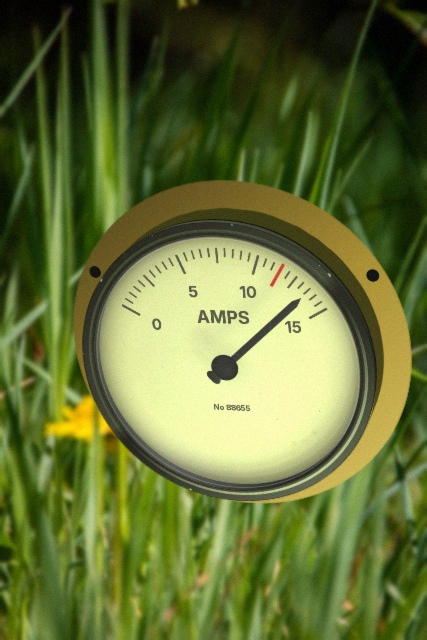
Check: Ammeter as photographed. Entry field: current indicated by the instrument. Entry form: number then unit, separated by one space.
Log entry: 13.5 A
